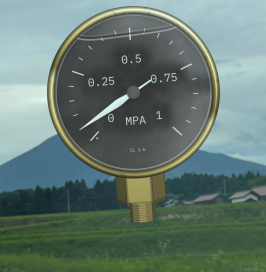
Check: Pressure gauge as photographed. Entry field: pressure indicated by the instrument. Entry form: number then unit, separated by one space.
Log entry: 0.05 MPa
